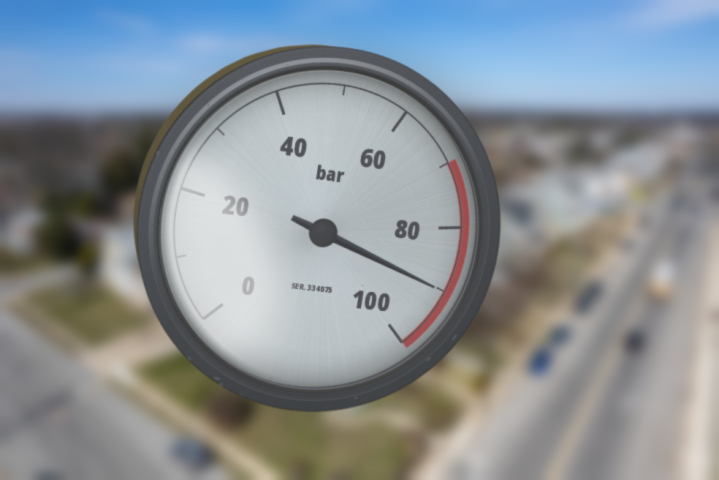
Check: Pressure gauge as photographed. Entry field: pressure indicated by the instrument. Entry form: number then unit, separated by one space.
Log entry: 90 bar
